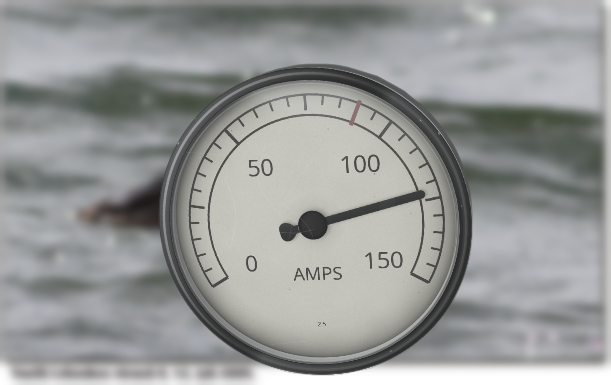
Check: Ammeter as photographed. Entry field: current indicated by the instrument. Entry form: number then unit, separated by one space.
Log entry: 122.5 A
